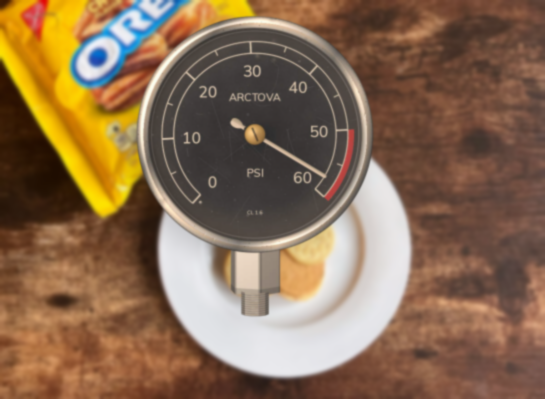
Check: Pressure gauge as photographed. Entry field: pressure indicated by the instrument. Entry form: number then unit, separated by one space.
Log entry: 57.5 psi
